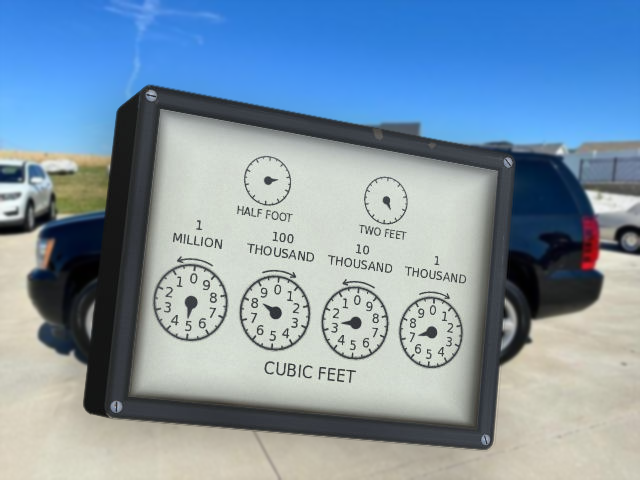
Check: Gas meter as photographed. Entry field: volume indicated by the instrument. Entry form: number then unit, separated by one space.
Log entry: 482700 ft³
